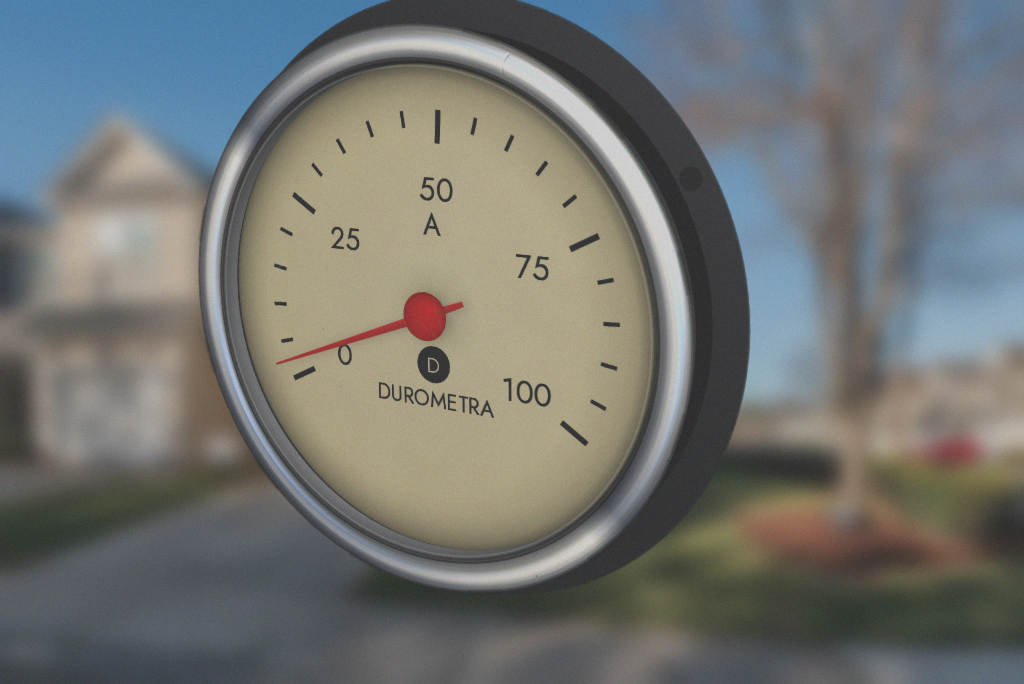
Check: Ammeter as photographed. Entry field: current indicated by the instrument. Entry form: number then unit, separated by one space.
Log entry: 2.5 A
